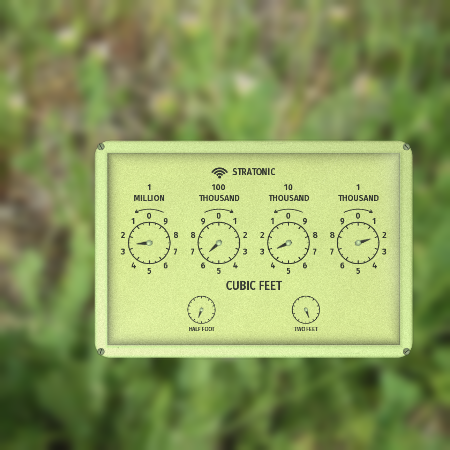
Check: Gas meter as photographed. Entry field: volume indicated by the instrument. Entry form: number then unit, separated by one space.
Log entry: 263200 ft³
